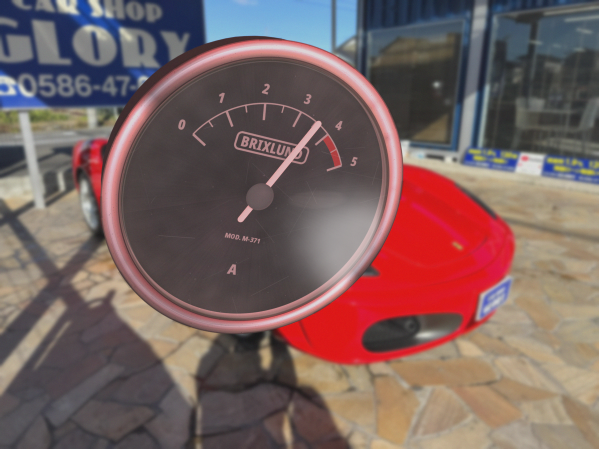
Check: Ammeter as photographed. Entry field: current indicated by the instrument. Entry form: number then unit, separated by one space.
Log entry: 3.5 A
